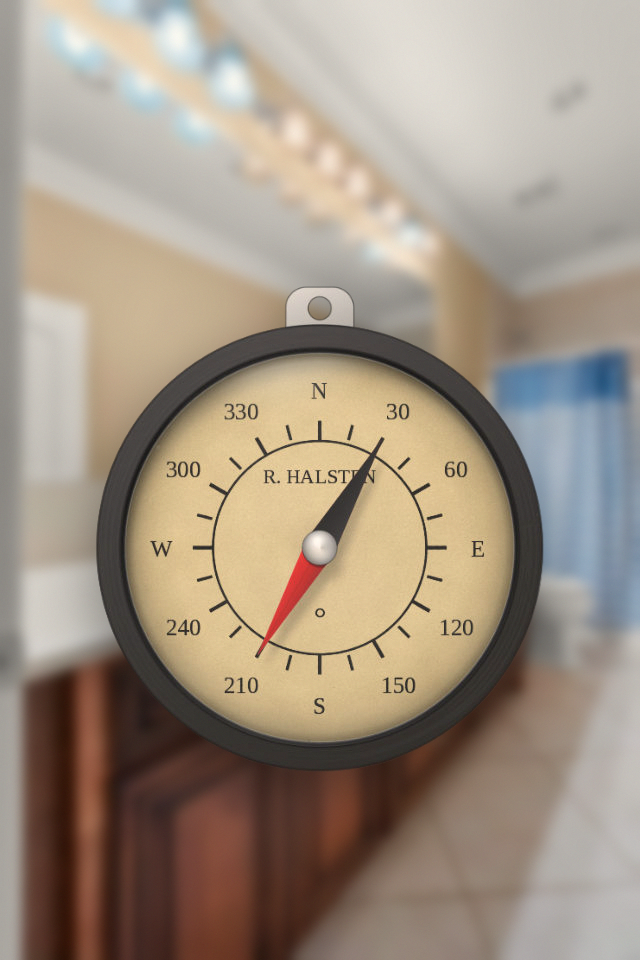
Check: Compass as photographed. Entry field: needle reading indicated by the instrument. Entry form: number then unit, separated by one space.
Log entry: 210 °
